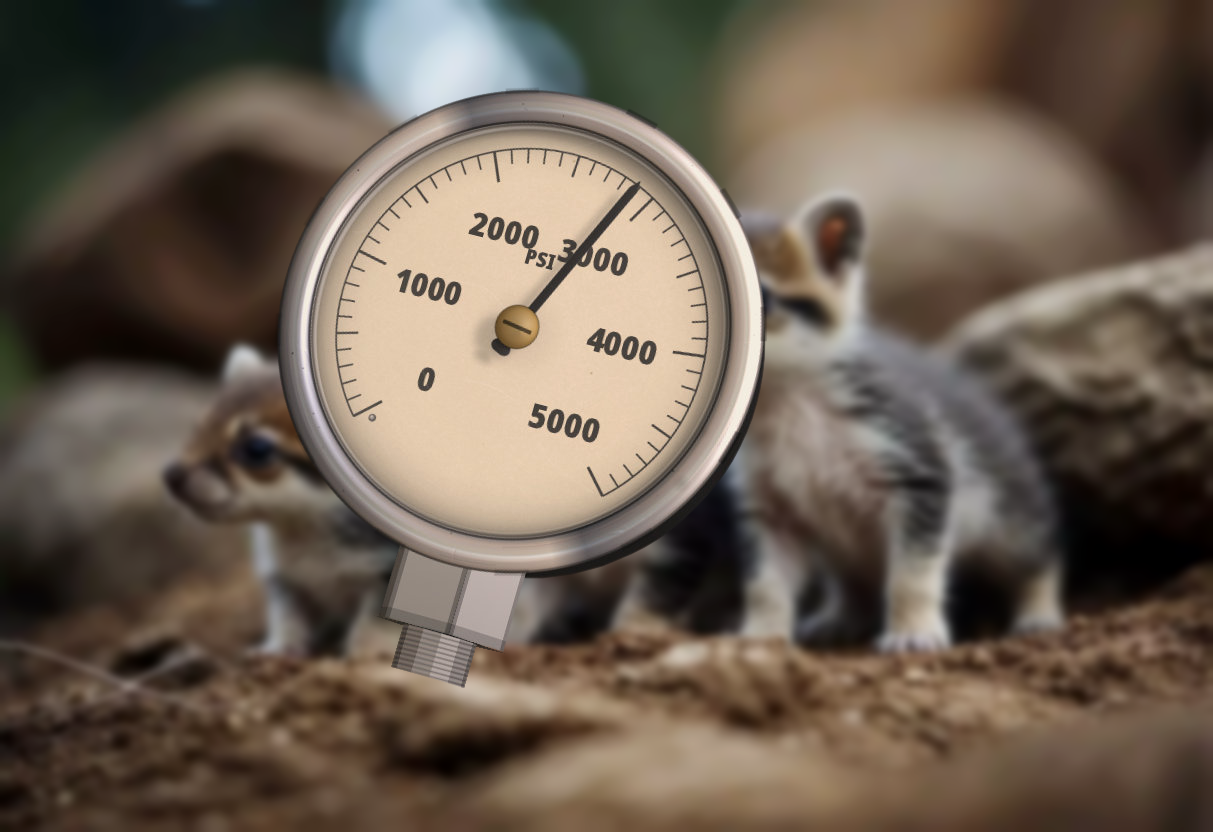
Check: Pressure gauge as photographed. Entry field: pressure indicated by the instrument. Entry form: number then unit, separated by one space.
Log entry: 2900 psi
